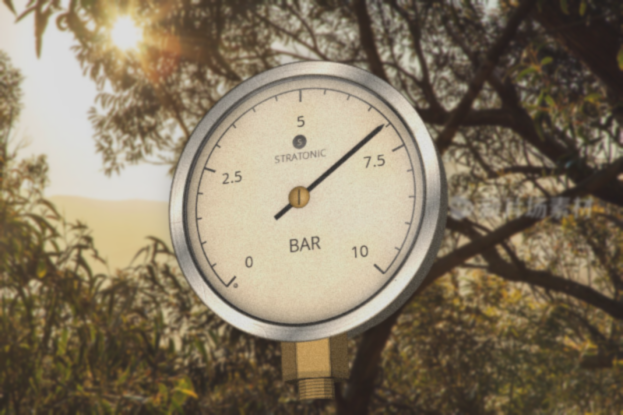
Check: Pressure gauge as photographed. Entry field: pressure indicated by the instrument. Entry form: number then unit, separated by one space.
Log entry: 7 bar
